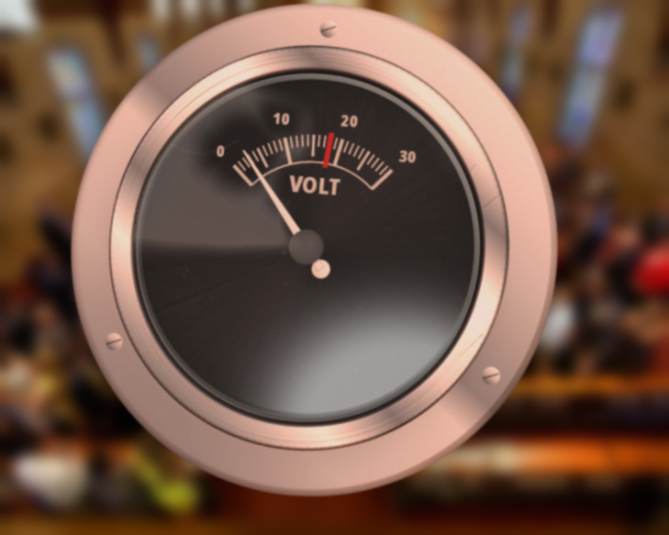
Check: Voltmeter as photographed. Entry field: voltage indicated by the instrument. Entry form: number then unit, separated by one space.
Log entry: 3 V
